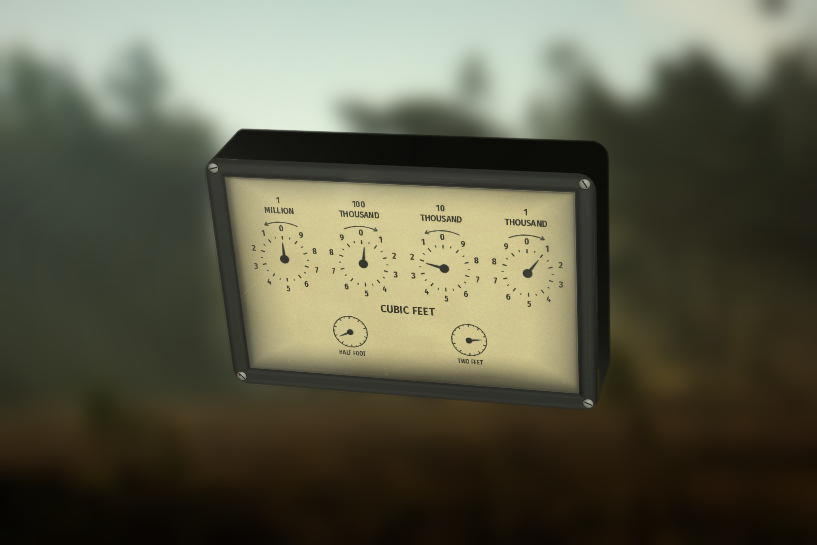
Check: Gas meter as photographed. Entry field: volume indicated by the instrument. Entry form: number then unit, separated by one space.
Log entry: 2100 ft³
